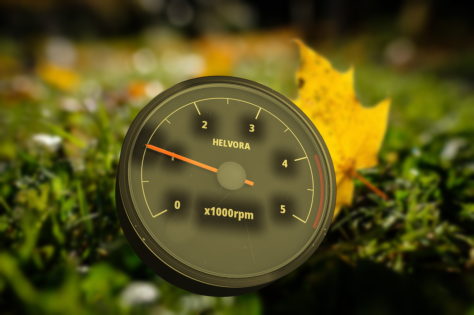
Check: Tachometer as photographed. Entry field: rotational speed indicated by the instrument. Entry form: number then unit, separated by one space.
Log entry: 1000 rpm
